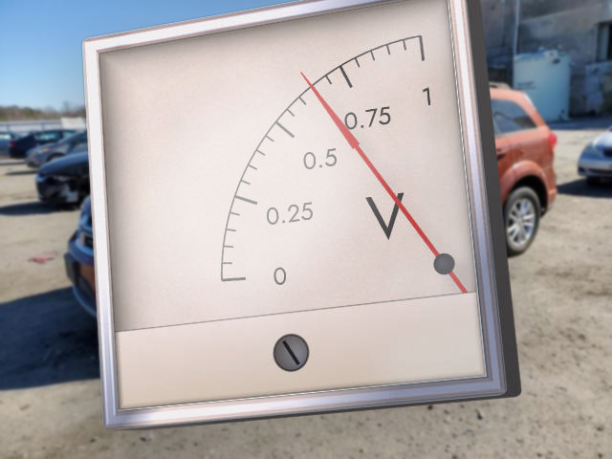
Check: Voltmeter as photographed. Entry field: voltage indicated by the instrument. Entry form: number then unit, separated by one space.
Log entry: 0.65 V
